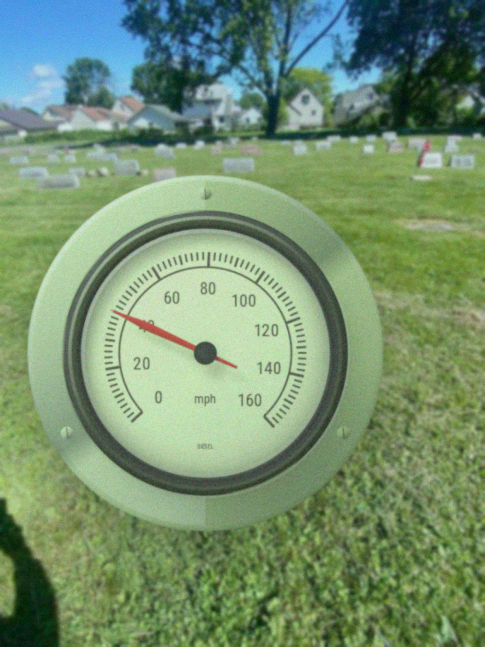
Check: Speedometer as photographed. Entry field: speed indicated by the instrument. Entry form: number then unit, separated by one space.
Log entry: 40 mph
